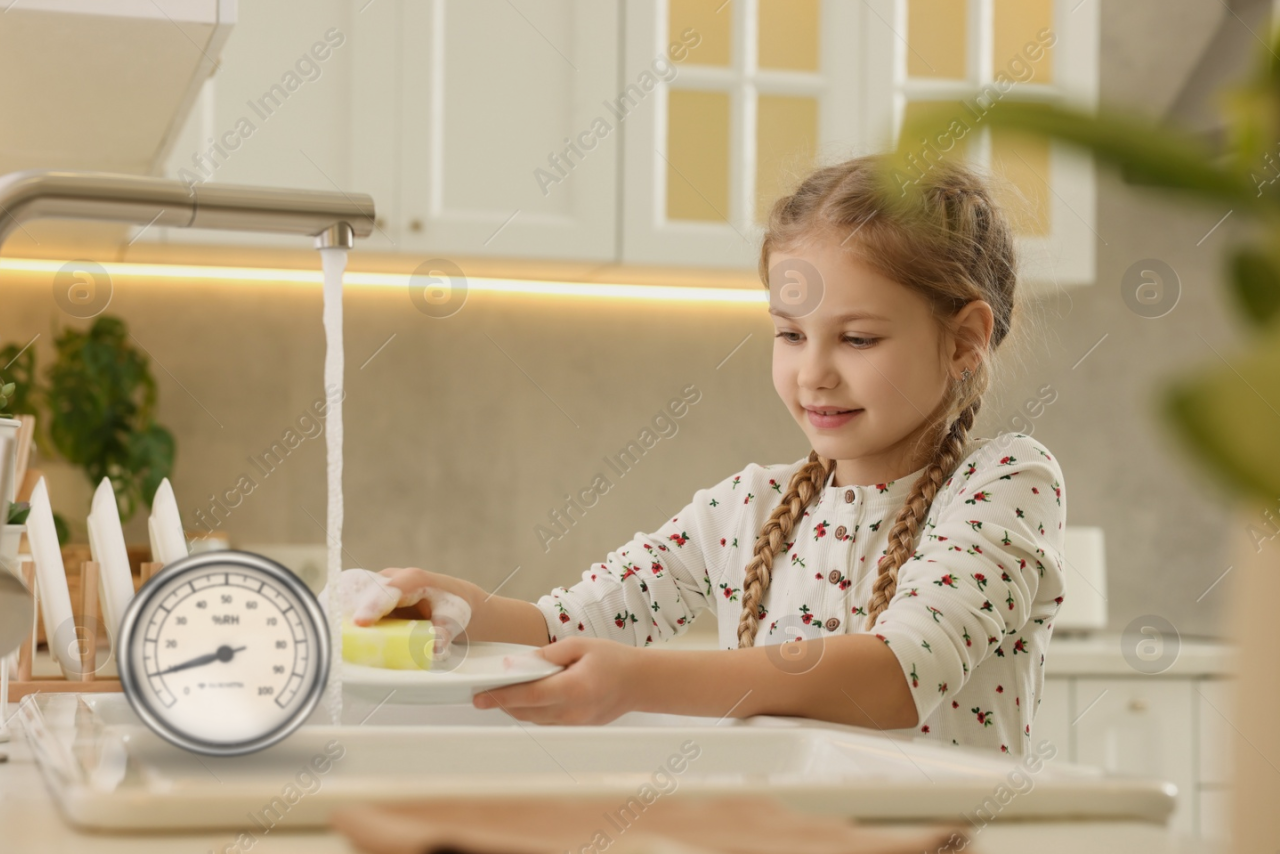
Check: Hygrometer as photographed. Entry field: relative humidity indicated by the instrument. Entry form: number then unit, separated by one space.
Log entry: 10 %
